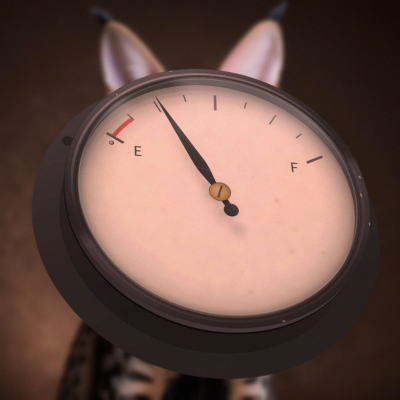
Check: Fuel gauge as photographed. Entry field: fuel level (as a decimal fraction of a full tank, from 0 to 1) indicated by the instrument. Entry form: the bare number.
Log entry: 0.25
